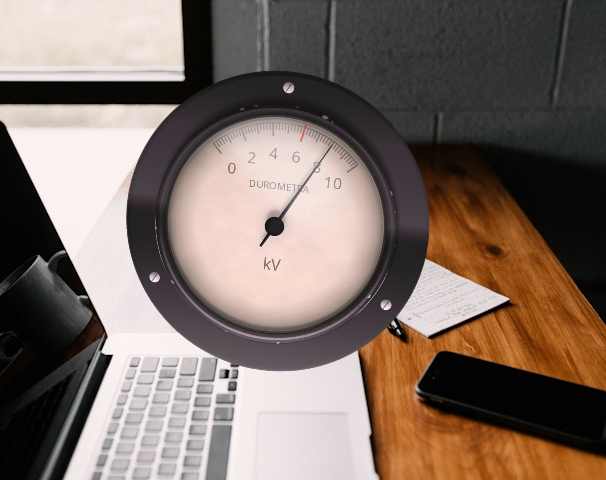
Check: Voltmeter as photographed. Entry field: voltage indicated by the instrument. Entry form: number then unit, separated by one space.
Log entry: 8 kV
